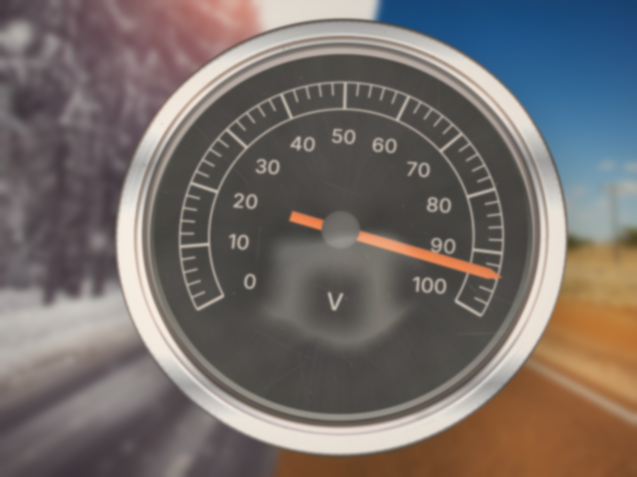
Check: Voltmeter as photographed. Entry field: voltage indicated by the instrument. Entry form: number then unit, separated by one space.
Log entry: 94 V
